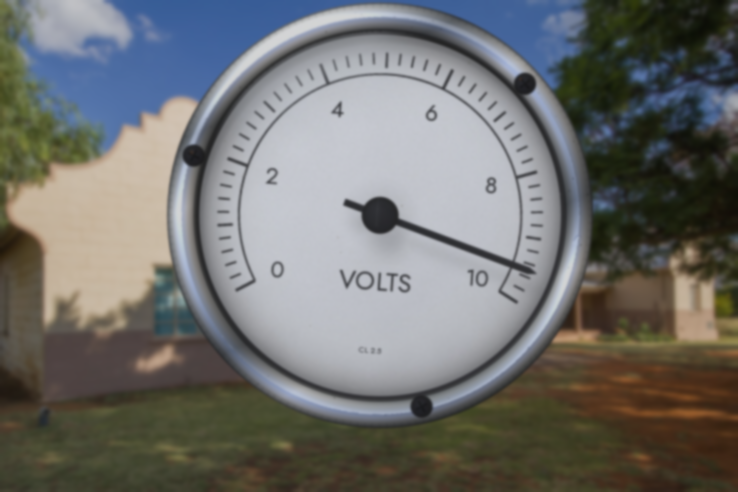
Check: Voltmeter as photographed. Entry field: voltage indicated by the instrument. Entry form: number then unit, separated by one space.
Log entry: 9.5 V
